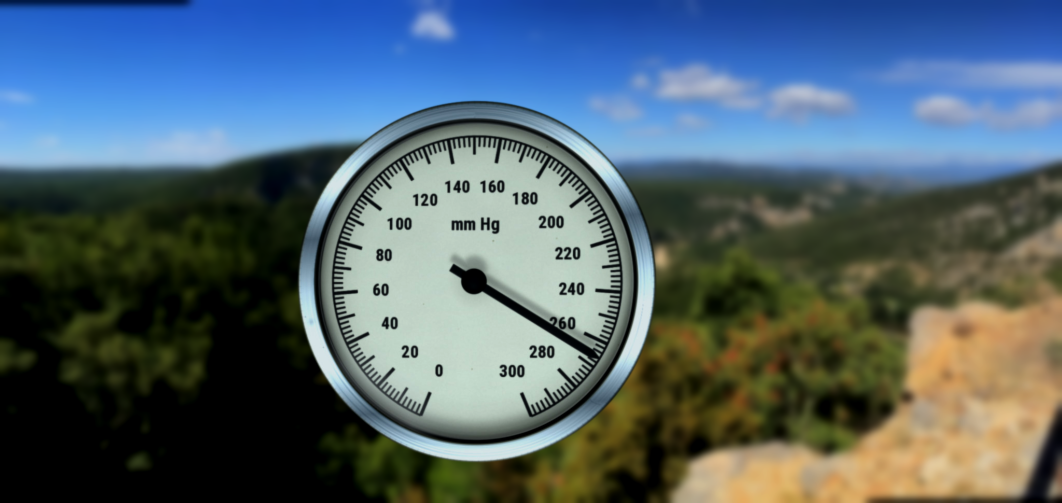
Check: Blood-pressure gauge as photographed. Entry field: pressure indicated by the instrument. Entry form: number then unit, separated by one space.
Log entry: 266 mmHg
